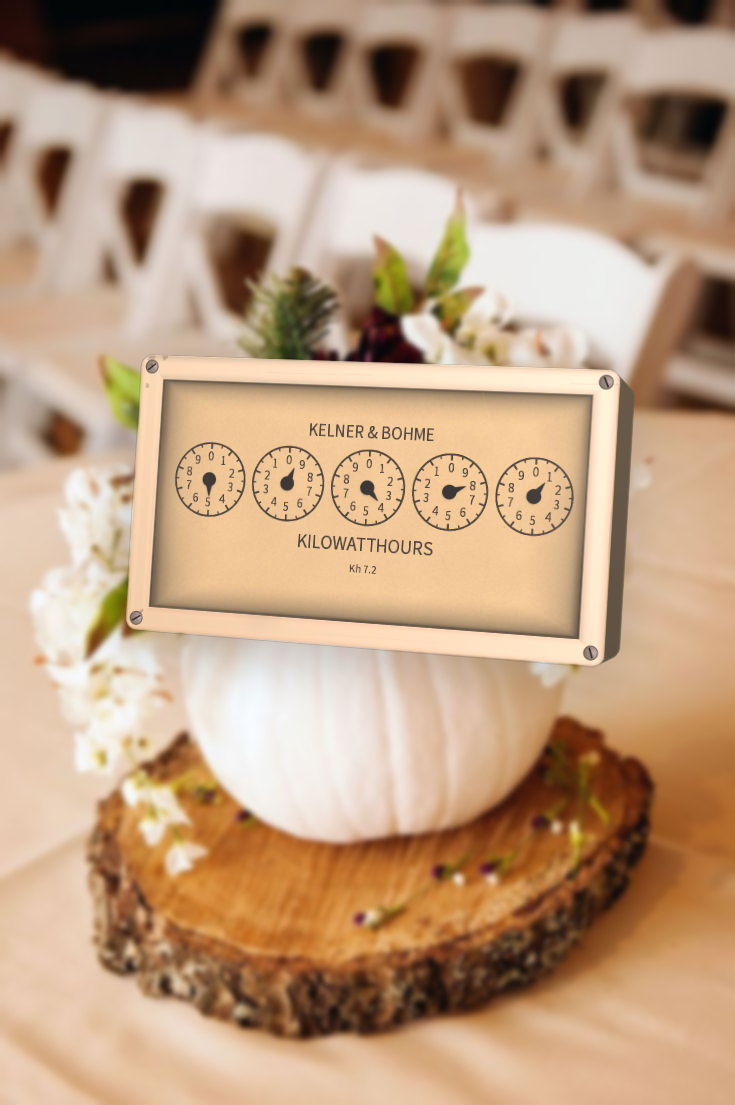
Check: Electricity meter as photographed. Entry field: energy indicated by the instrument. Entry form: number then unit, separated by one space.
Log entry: 49381 kWh
